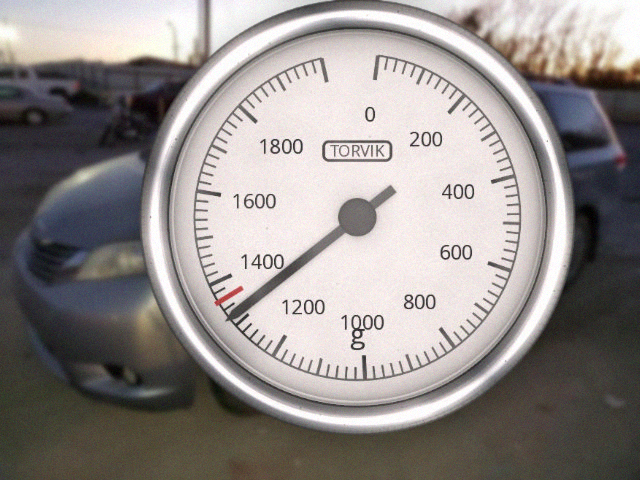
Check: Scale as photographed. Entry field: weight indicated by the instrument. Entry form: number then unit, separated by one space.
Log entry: 1320 g
